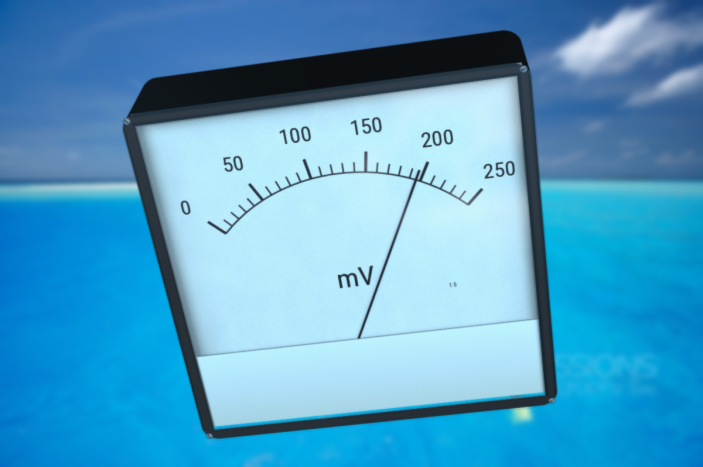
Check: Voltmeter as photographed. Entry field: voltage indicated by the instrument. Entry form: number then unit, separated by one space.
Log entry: 195 mV
